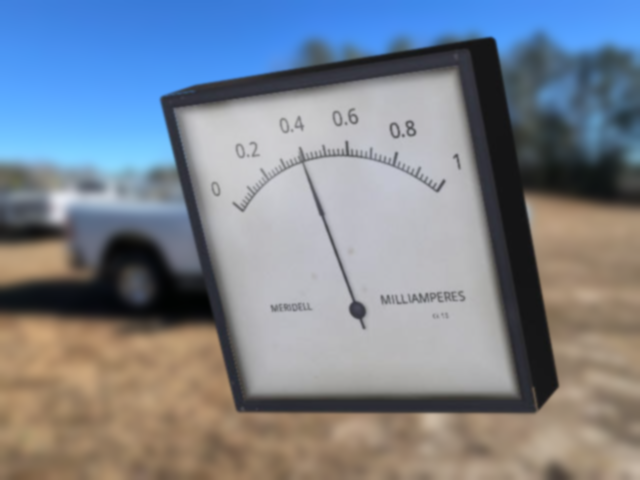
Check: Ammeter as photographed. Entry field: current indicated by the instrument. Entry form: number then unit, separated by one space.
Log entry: 0.4 mA
